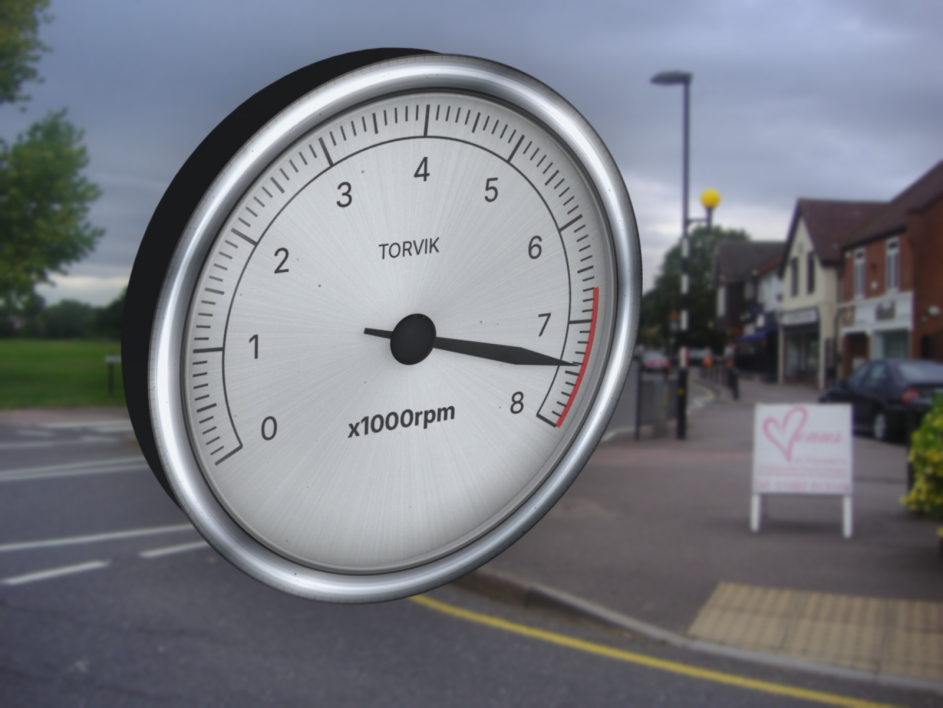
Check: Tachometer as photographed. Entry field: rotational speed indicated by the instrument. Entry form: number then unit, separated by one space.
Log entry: 7400 rpm
